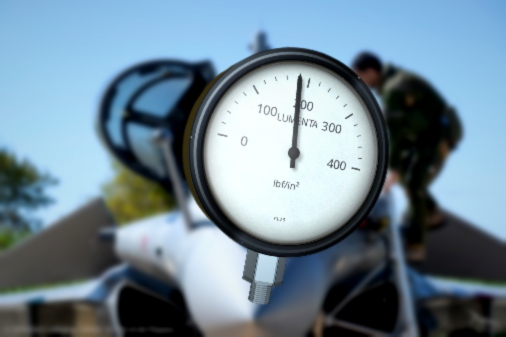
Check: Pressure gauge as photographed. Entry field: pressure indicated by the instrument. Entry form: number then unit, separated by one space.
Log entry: 180 psi
